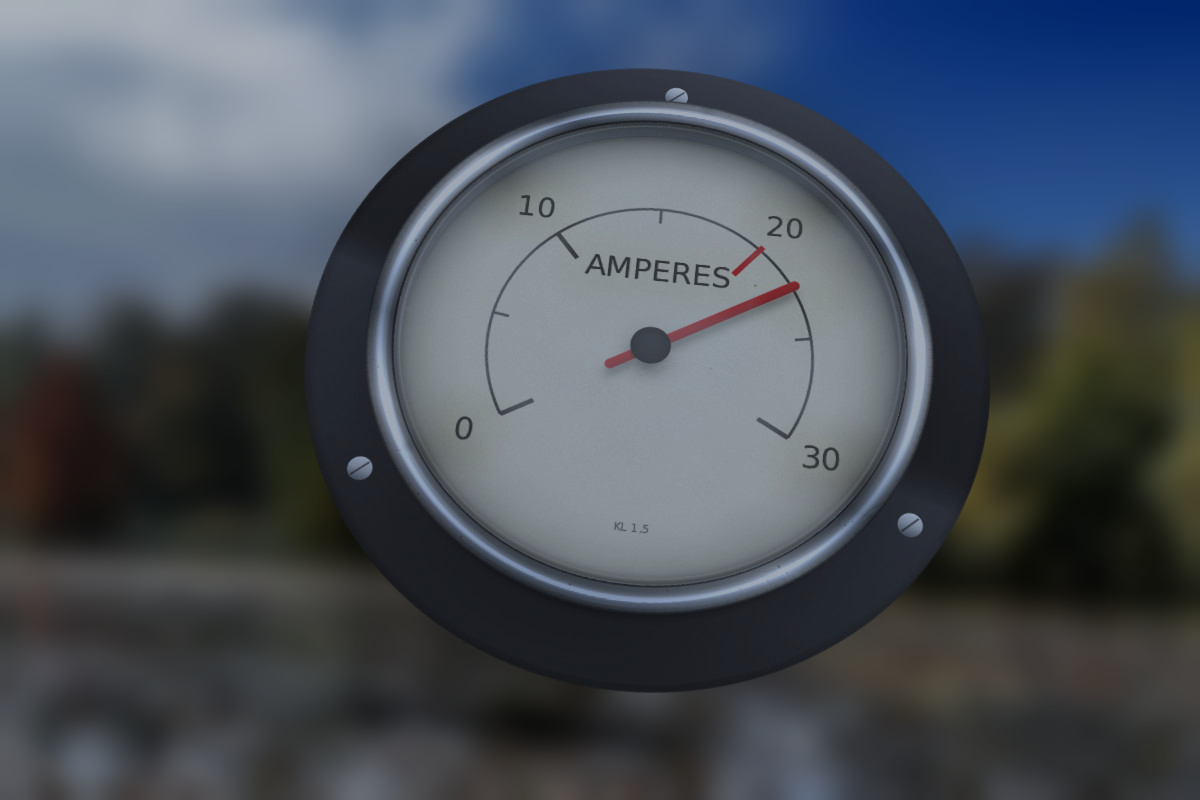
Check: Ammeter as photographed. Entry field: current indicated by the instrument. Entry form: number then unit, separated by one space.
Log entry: 22.5 A
